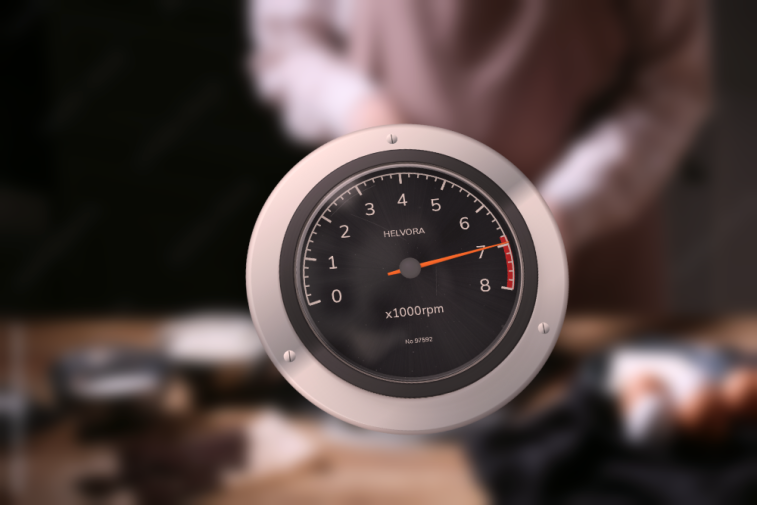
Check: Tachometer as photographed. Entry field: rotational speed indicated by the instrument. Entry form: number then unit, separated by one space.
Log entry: 7000 rpm
